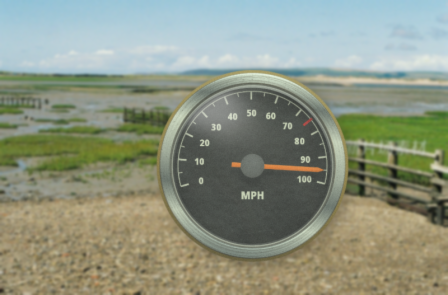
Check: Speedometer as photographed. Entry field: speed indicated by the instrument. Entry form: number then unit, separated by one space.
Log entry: 95 mph
